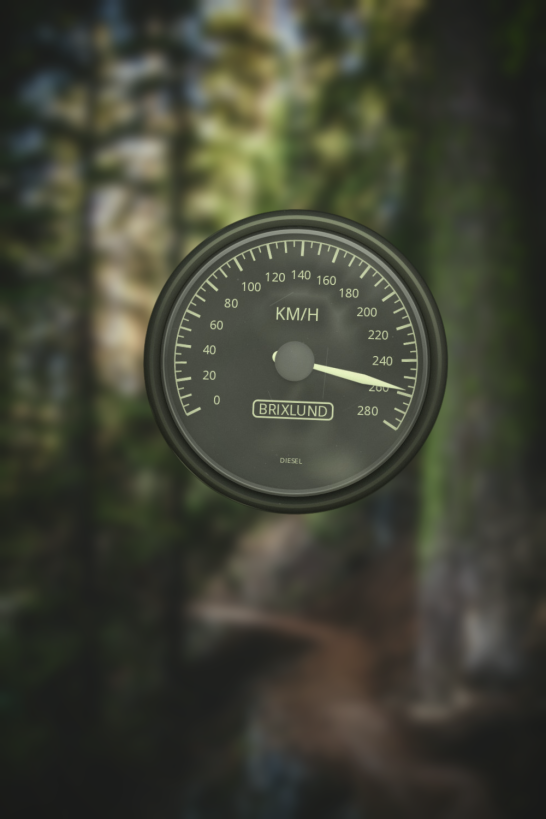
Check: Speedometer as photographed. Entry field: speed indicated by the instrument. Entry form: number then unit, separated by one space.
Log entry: 257.5 km/h
